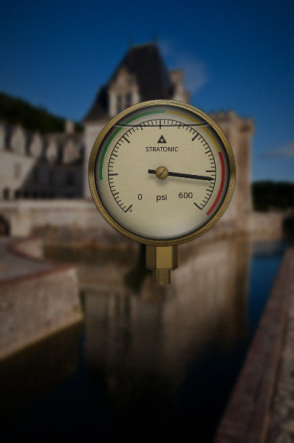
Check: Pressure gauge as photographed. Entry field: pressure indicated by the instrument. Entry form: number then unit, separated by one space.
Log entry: 520 psi
